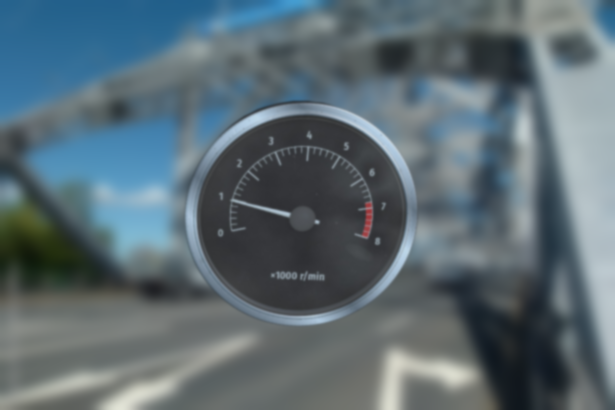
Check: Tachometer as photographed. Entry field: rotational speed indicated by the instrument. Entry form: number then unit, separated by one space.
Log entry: 1000 rpm
